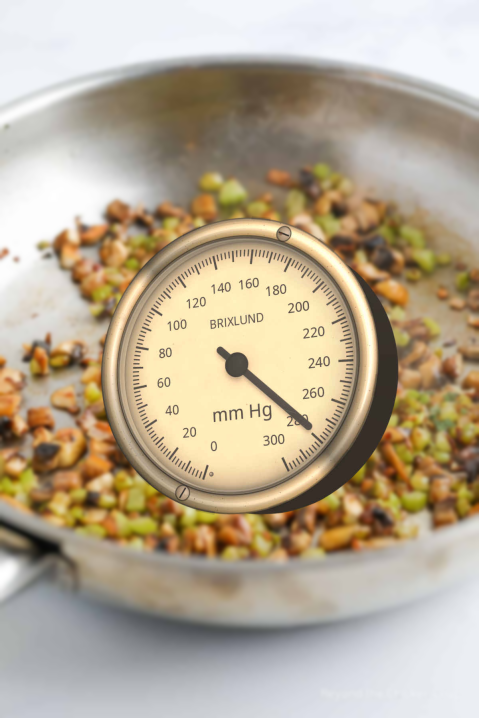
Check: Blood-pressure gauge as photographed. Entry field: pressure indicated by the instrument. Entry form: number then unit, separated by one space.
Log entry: 278 mmHg
